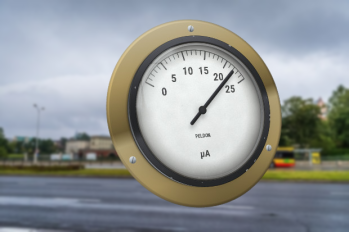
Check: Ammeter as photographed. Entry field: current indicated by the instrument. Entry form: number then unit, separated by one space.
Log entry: 22 µA
